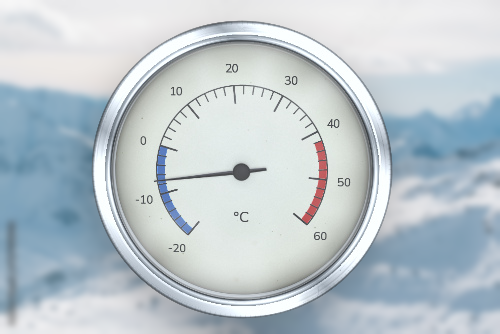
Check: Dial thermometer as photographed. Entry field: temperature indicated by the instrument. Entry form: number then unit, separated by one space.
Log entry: -7 °C
